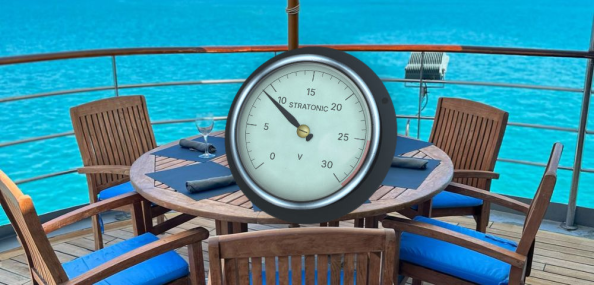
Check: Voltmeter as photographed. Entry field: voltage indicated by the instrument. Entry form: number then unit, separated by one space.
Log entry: 9 V
